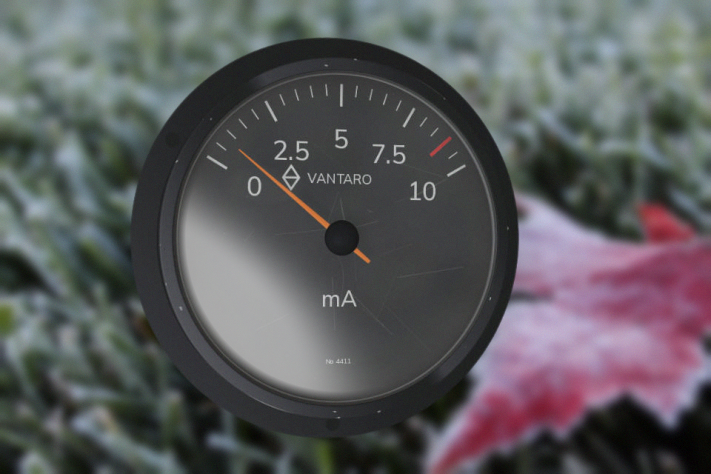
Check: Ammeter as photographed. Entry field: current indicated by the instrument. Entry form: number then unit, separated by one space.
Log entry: 0.75 mA
